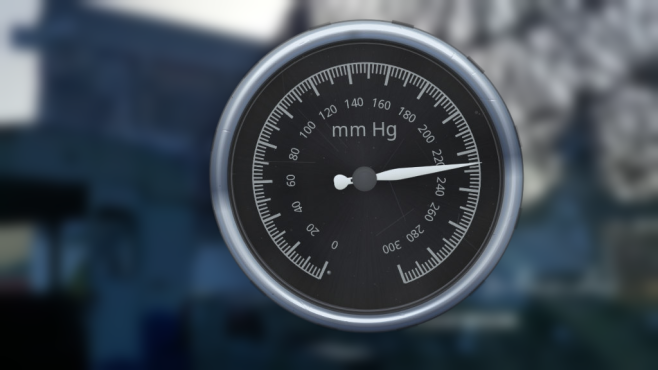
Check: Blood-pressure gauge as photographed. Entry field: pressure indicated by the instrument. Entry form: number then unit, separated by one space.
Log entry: 226 mmHg
